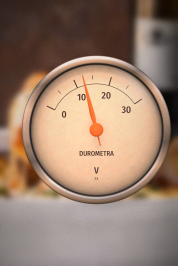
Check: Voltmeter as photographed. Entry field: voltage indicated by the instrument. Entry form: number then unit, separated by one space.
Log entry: 12.5 V
